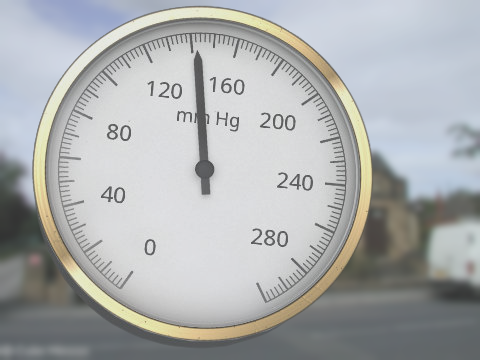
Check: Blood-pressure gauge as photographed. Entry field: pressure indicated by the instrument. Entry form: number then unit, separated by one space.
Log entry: 142 mmHg
